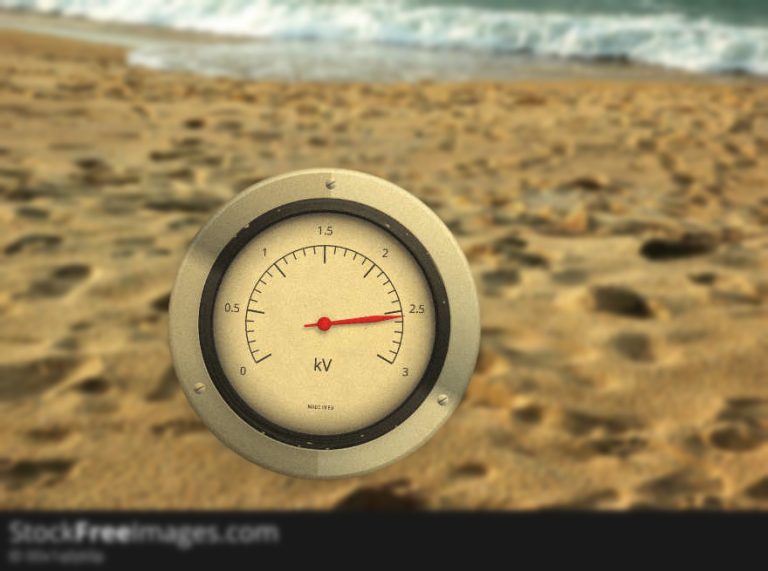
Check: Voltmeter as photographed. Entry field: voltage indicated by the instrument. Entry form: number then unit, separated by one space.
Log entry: 2.55 kV
